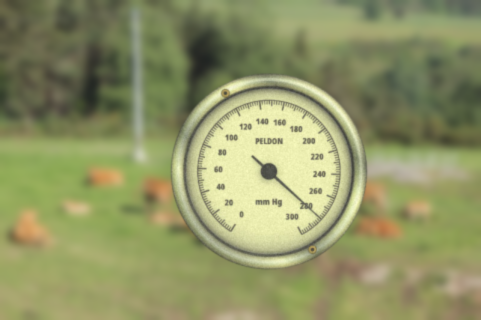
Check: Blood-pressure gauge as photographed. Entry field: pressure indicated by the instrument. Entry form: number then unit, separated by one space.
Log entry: 280 mmHg
